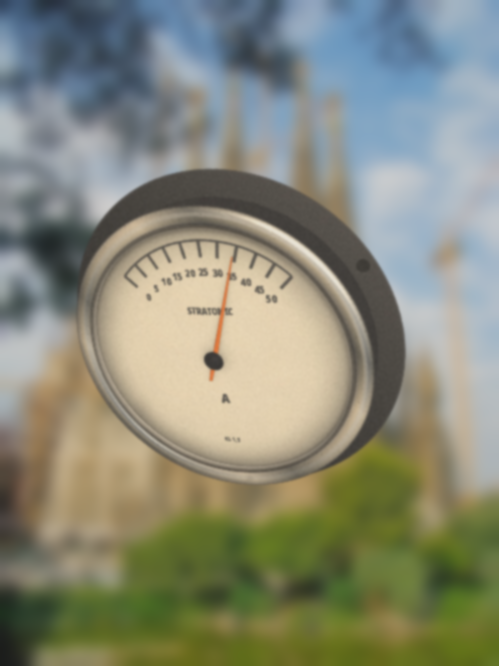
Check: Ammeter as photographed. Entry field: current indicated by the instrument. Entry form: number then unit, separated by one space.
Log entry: 35 A
